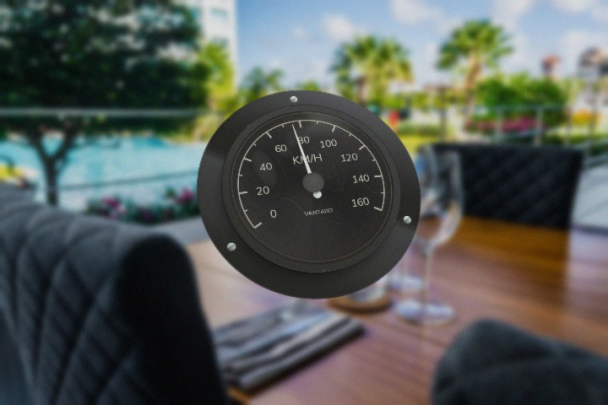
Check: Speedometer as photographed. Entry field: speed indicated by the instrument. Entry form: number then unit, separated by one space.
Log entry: 75 km/h
